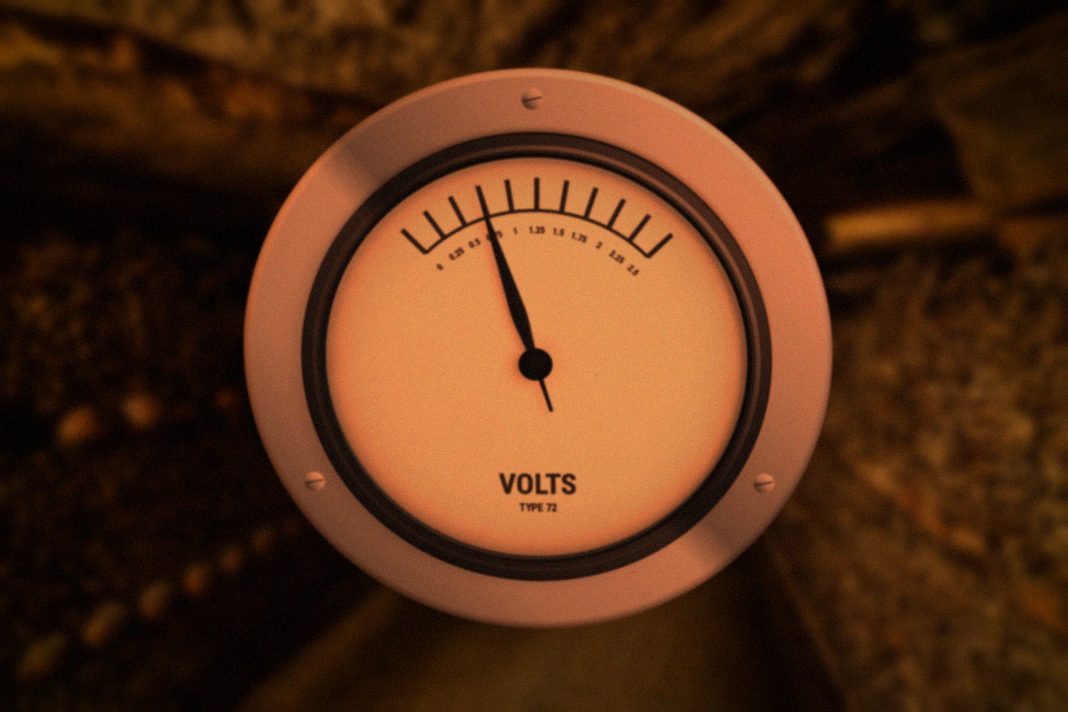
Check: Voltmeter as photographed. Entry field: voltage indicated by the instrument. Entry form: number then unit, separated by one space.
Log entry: 0.75 V
